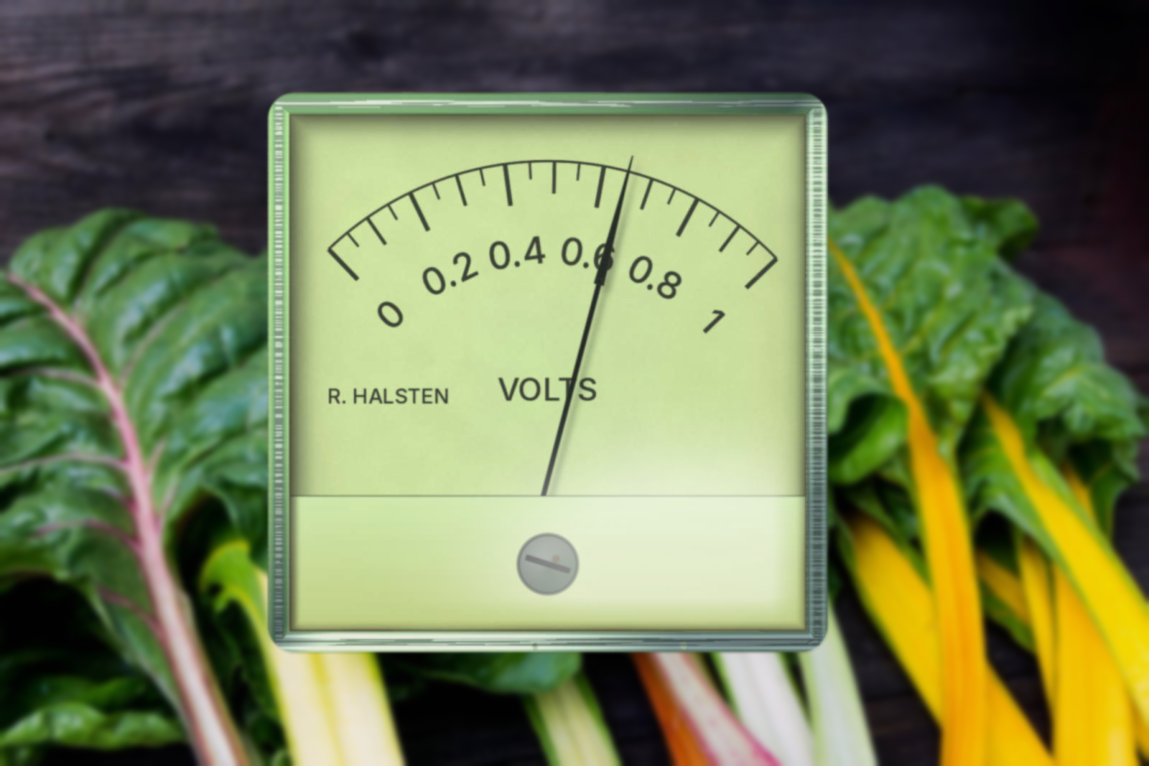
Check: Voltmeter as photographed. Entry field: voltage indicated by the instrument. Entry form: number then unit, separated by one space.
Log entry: 0.65 V
